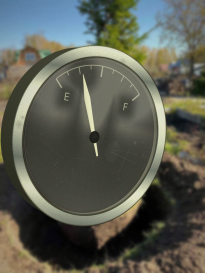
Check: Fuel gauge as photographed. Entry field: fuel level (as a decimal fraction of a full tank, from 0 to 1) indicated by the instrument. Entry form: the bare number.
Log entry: 0.25
